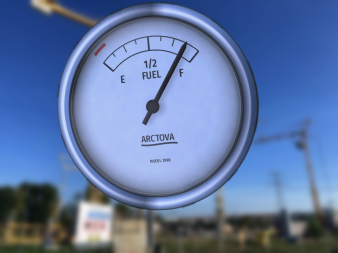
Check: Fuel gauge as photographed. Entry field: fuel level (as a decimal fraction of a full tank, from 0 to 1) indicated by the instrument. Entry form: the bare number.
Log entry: 0.875
